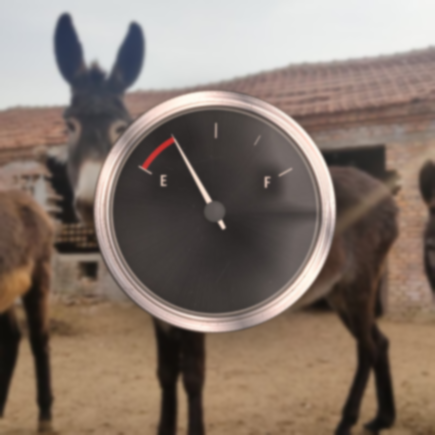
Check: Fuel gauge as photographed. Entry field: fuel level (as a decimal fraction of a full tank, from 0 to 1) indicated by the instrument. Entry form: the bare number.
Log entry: 0.25
